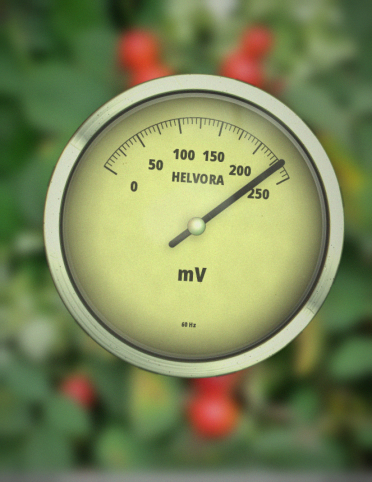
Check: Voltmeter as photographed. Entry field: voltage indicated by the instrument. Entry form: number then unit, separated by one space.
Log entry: 230 mV
